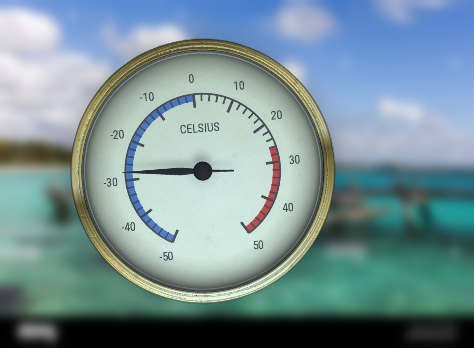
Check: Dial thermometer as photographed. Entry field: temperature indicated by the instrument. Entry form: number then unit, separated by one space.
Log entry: -28 °C
